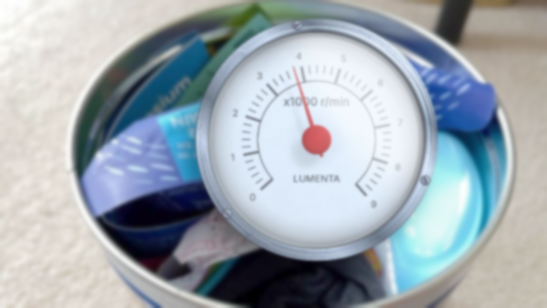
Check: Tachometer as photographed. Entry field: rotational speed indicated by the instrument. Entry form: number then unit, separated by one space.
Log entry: 3800 rpm
